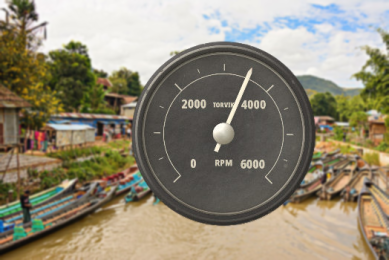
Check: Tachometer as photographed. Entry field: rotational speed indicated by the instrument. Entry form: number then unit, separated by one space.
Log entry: 3500 rpm
